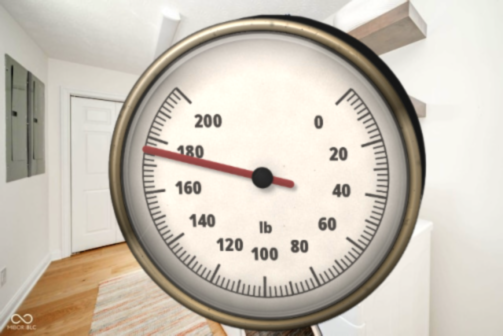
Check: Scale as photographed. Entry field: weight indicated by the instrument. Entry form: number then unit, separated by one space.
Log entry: 176 lb
